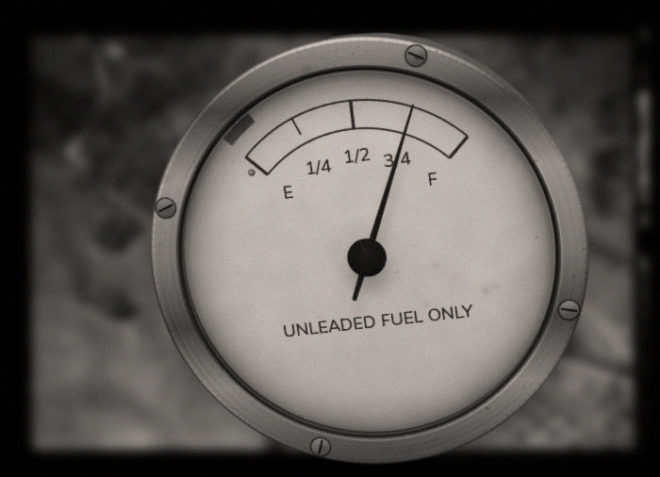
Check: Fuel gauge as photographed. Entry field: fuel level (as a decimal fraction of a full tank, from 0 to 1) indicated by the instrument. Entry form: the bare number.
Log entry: 0.75
